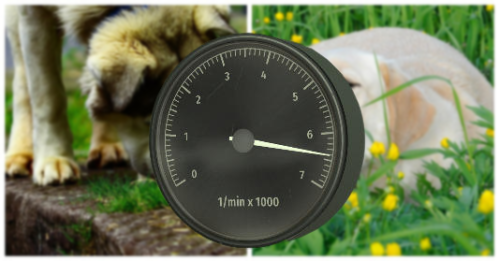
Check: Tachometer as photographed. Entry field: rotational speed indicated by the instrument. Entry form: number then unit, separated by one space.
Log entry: 6400 rpm
